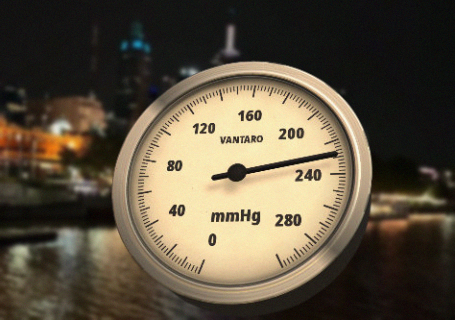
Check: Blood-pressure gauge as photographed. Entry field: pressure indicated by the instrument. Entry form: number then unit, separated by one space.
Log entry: 230 mmHg
